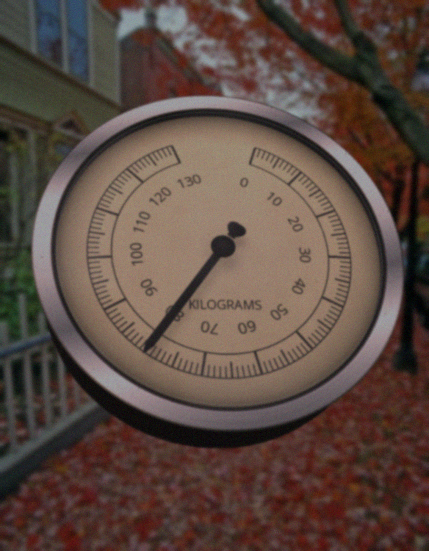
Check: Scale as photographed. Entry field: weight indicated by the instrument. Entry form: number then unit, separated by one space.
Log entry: 80 kg
